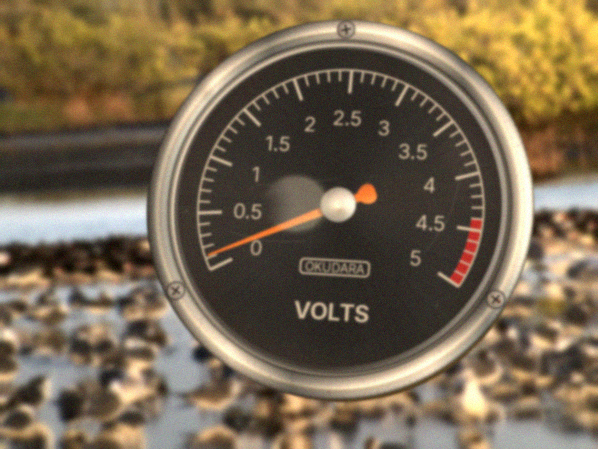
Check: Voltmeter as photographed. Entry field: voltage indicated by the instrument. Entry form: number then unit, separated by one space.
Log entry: 0.1 V
